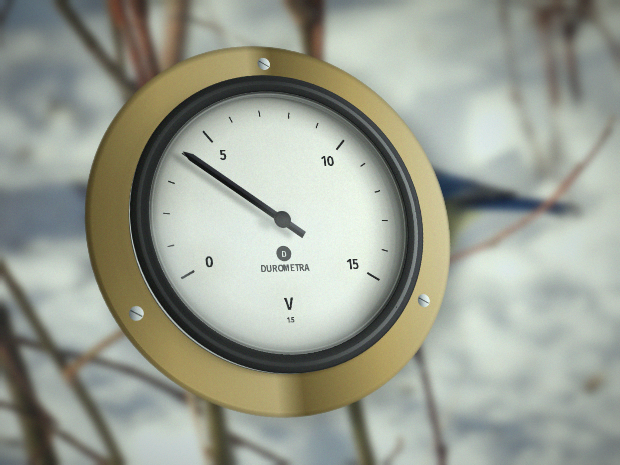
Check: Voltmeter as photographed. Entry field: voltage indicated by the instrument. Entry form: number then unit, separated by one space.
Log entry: 4 V
